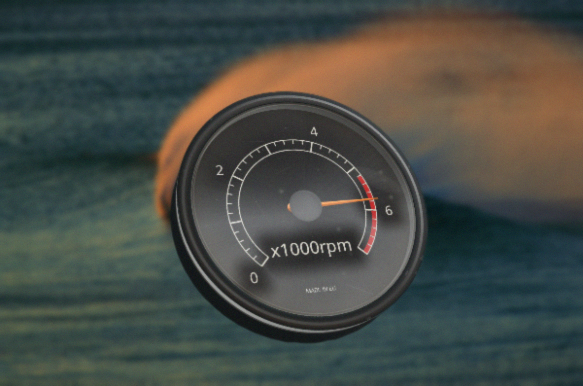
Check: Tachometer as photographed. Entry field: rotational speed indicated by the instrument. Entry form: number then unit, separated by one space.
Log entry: 5800 rpm
